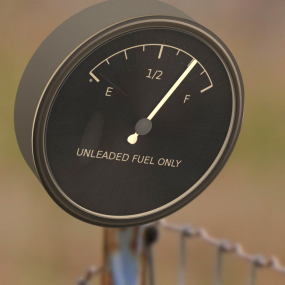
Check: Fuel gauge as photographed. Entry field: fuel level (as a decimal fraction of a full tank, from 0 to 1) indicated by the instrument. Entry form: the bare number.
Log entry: 0.75
